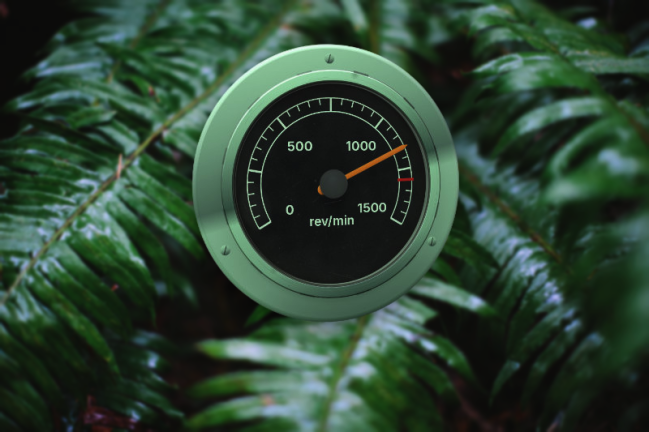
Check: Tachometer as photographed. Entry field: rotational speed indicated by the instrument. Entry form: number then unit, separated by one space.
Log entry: 1150 rpm
